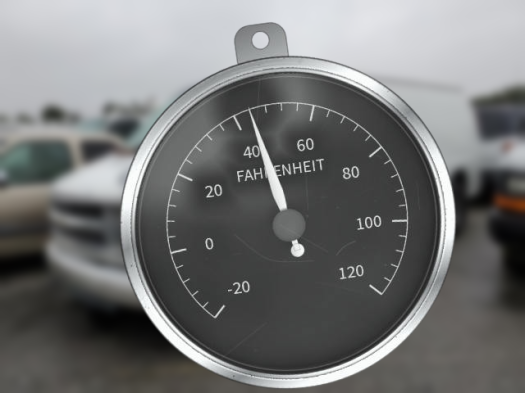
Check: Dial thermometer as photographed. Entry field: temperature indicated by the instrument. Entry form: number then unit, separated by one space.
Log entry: 44 °F
